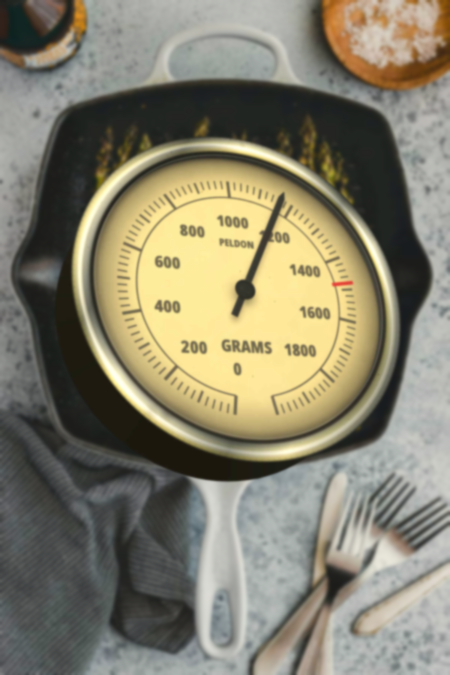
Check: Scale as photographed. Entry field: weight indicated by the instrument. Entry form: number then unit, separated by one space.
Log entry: 1160 g
